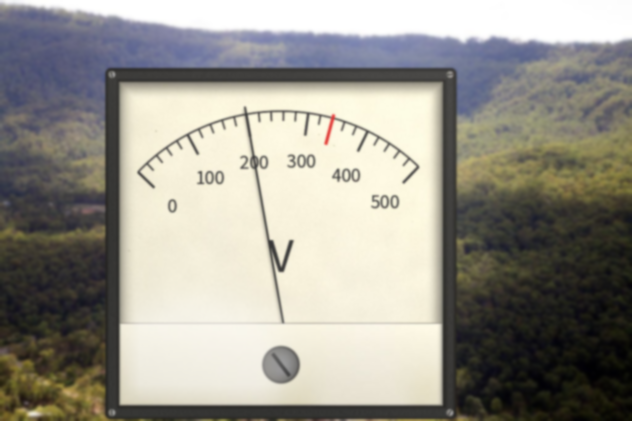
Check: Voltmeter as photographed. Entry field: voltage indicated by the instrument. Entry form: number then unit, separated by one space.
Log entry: 200 V
